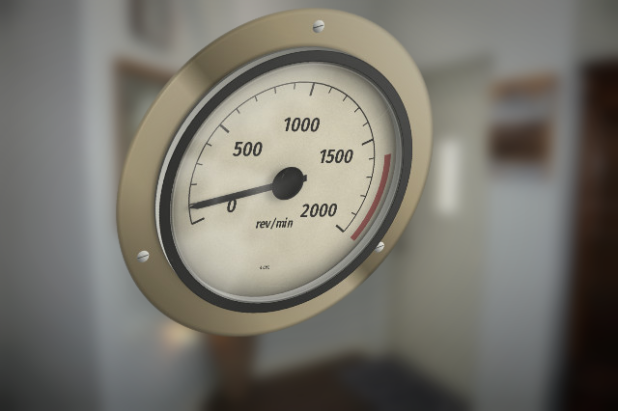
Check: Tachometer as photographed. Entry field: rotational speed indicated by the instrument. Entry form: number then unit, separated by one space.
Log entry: 100 rpm
